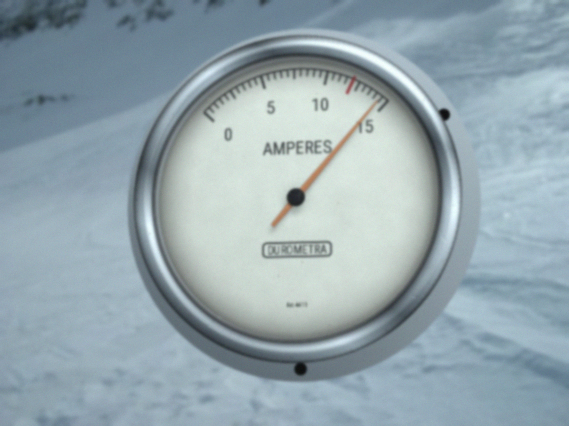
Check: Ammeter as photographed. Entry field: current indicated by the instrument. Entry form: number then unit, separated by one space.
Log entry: 14.5 A
